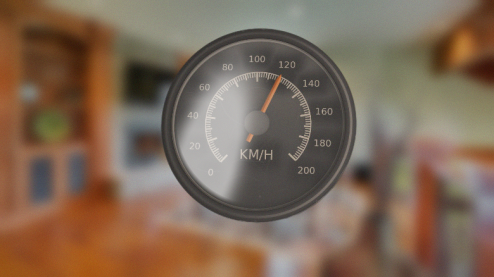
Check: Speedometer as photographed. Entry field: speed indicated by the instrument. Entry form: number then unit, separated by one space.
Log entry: 120 km/h
